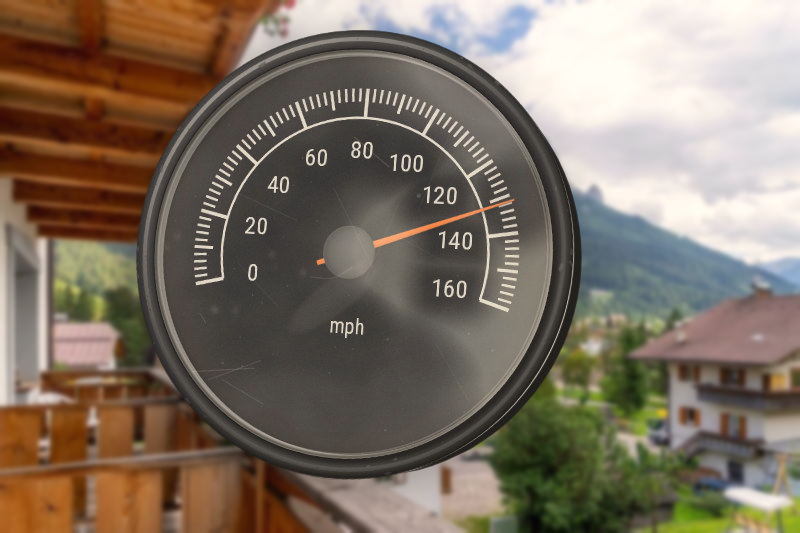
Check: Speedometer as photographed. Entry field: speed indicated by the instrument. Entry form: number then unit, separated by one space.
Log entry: 132 mph
